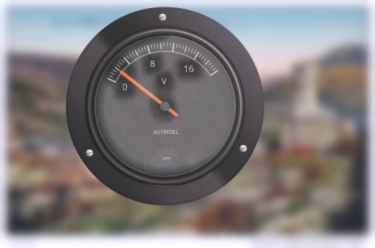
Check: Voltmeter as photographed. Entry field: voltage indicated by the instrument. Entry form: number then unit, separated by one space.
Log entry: 2 V
